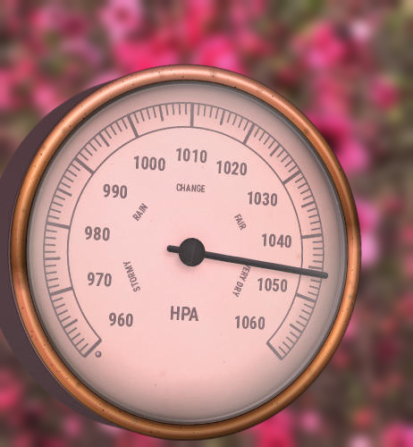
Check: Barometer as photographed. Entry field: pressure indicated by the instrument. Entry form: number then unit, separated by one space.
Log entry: 1046 hPa
